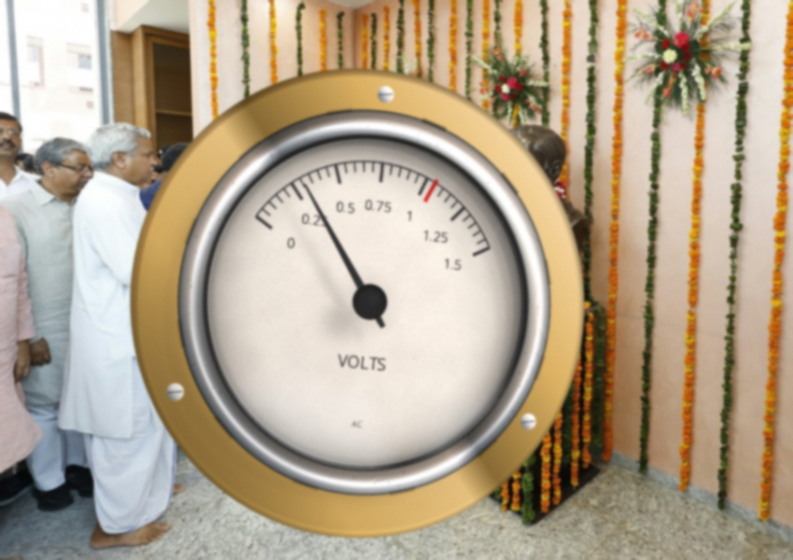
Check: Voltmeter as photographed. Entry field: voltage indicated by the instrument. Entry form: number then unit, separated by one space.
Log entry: 0.3 V
